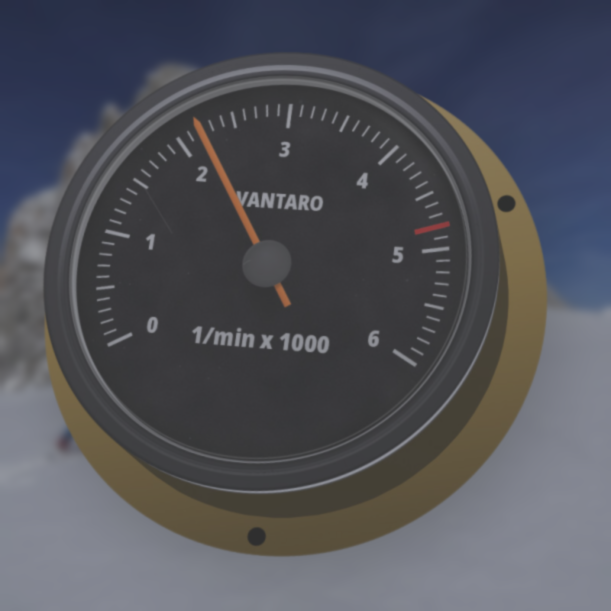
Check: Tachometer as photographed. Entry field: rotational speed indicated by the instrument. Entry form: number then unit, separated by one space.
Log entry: 2200 rpm
